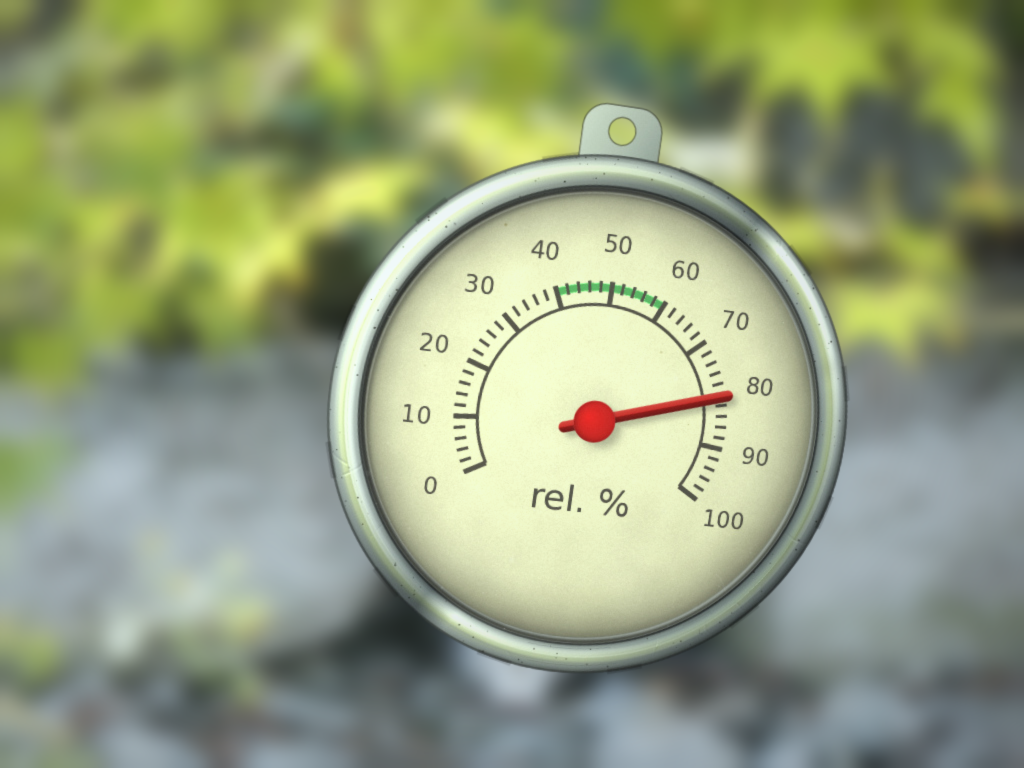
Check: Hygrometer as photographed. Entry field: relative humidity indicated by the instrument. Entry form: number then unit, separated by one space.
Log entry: 80 %
